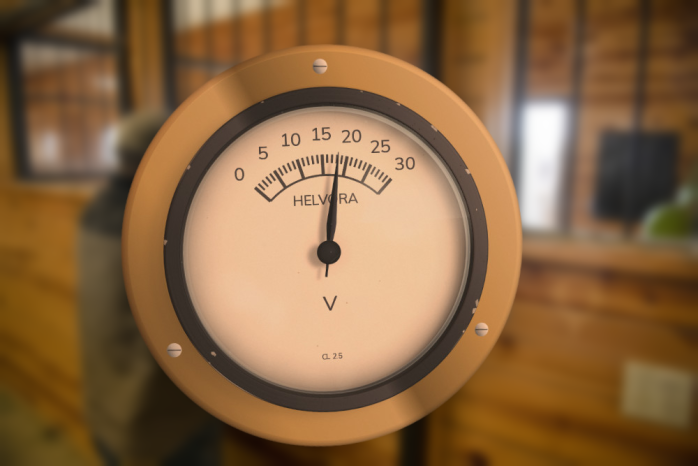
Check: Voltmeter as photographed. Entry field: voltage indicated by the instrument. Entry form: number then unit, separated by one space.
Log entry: 18 V
